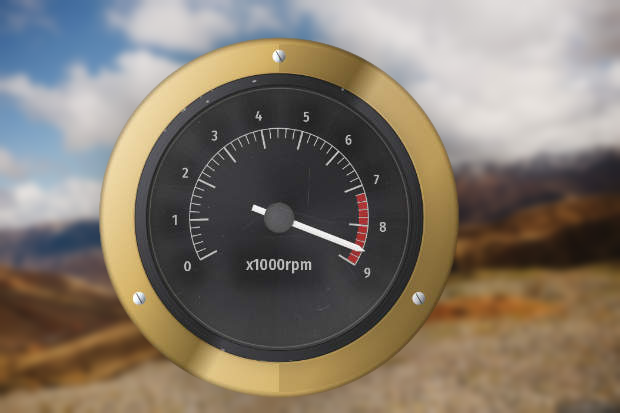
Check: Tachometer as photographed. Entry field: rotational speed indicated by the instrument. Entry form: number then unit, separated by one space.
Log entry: 8600 rpm
